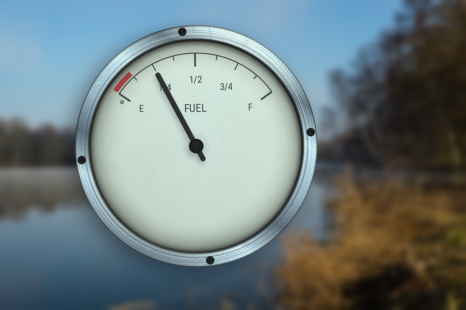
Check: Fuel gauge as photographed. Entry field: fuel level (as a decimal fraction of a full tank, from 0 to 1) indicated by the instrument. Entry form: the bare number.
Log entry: 0.25
